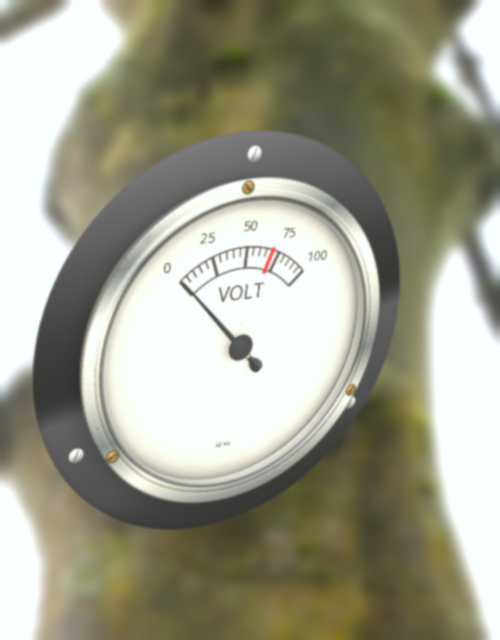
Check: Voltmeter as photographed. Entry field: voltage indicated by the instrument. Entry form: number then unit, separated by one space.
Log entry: 0 V
